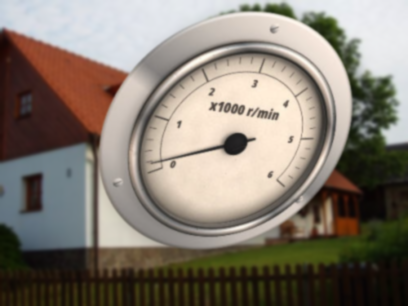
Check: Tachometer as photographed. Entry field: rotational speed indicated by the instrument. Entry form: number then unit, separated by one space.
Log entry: 200 rpm
